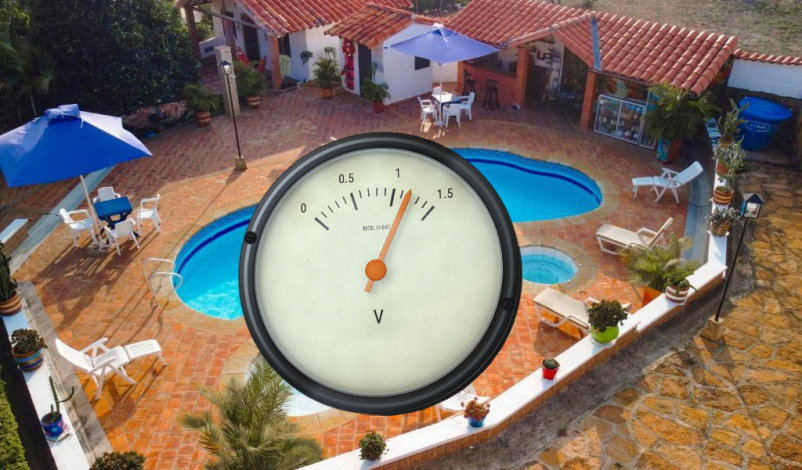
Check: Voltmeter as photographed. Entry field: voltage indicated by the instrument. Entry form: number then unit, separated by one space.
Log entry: 1.2 V
